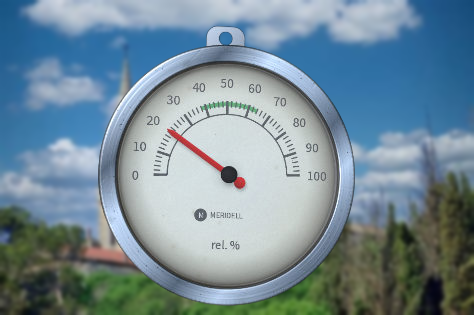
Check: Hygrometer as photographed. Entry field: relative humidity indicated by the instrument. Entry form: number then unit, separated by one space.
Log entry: 20 %
